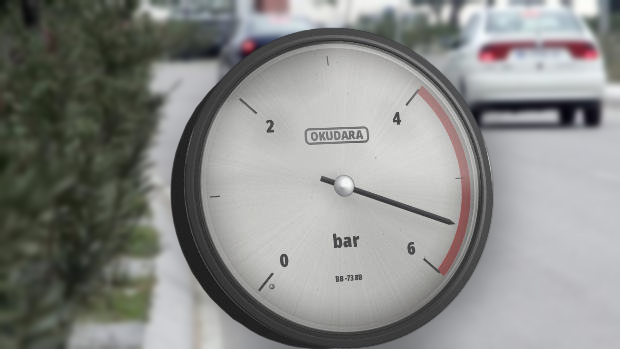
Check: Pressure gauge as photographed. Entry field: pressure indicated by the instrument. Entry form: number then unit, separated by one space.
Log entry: 5.5 bar
